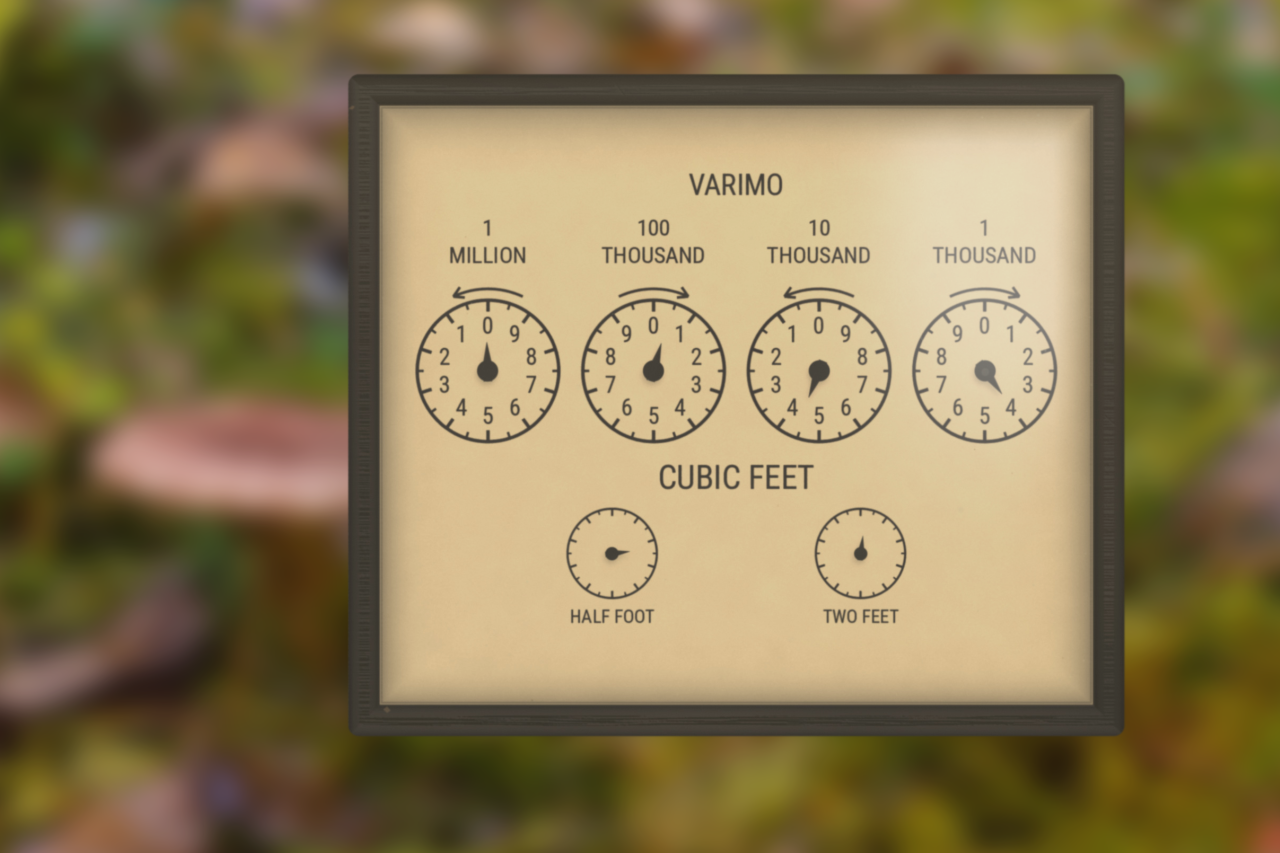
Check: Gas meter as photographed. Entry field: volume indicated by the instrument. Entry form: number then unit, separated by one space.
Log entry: 4400 ft³
